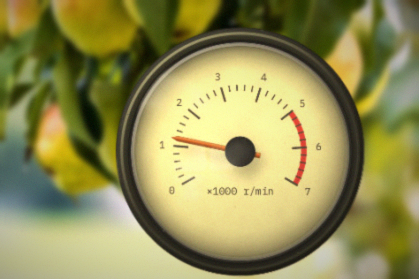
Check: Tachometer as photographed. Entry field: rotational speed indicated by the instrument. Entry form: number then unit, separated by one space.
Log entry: 1200 rpm
